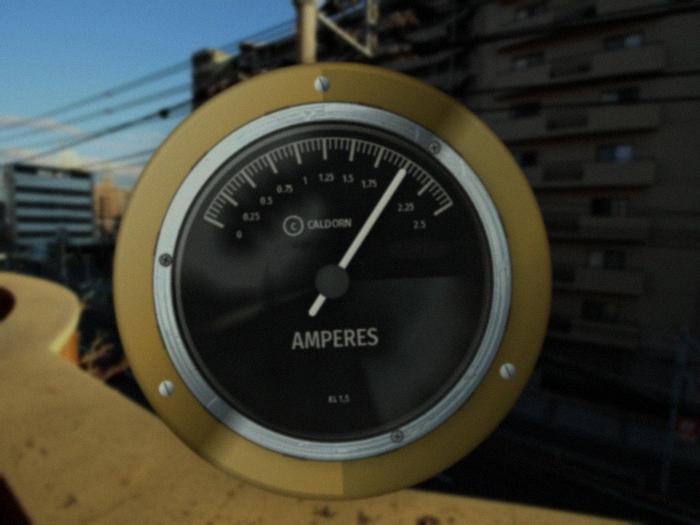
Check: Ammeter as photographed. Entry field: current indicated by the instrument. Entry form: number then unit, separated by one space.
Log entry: 2 A
